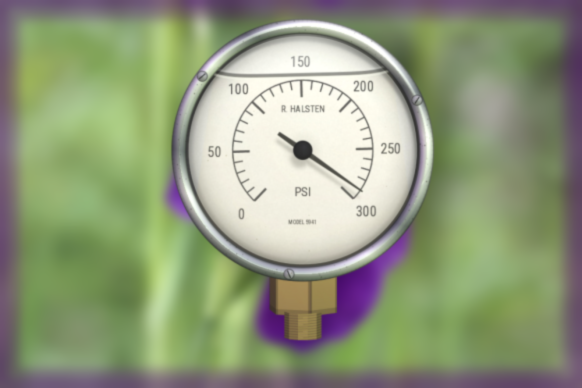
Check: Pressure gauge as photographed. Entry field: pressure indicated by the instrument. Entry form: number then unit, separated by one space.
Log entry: 290 psi
